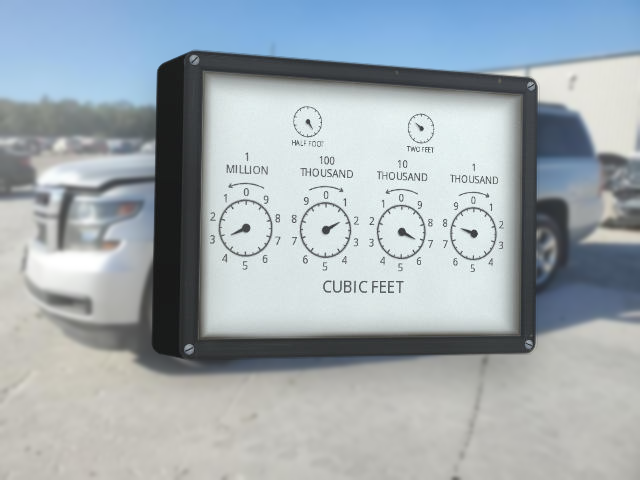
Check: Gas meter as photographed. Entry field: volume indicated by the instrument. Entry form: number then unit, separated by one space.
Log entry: 316800 ft³
